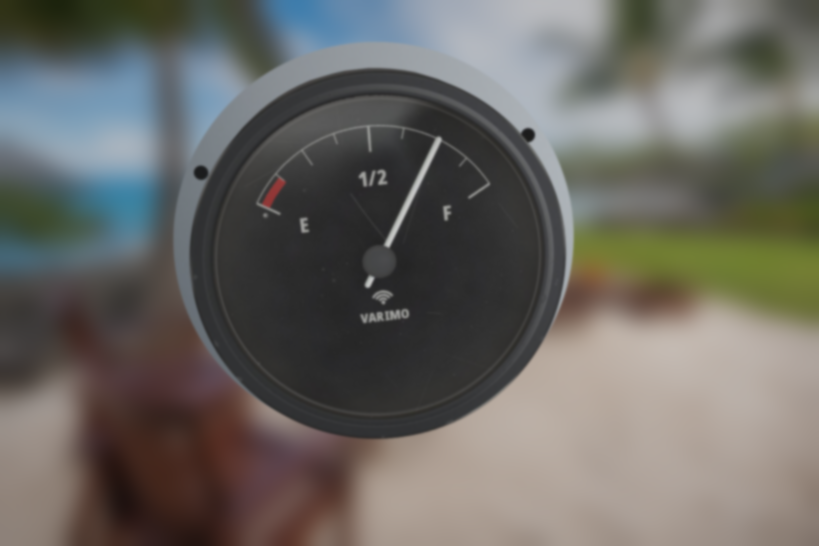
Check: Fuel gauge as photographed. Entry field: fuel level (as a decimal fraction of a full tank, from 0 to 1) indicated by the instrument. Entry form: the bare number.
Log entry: 0.75
